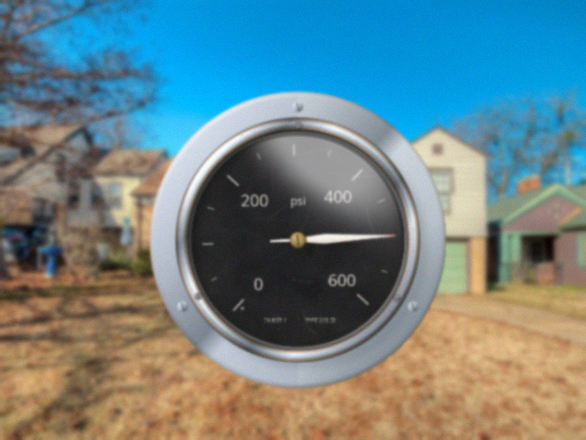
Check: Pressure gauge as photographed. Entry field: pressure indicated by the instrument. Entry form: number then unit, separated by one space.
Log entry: 500 psi
